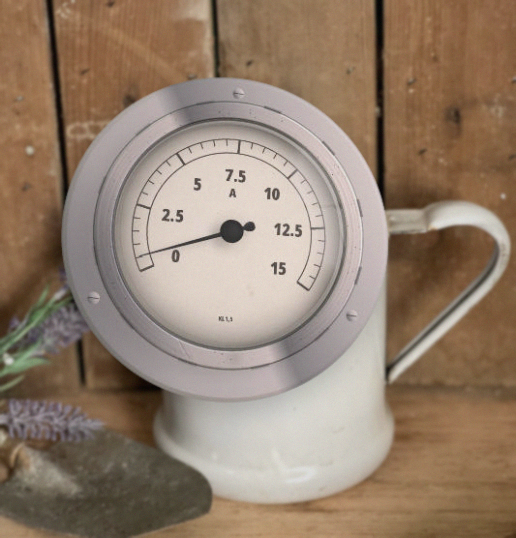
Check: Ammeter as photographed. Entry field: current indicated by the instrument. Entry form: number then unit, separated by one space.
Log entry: 0.5 A
